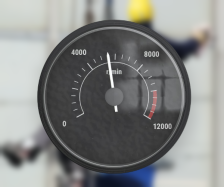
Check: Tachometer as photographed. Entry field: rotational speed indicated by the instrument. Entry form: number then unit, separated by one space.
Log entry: 5500 rpm
